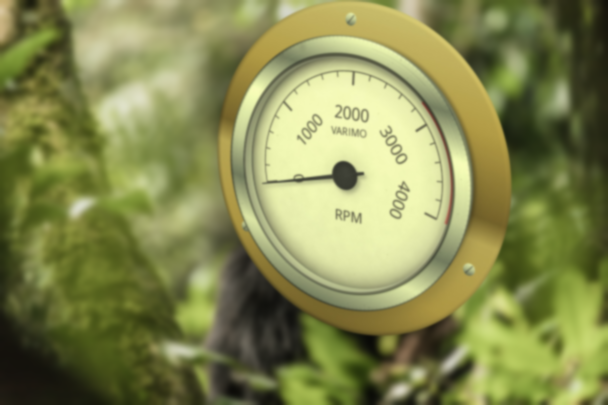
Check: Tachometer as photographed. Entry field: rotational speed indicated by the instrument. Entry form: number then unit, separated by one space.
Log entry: 0 rpm
